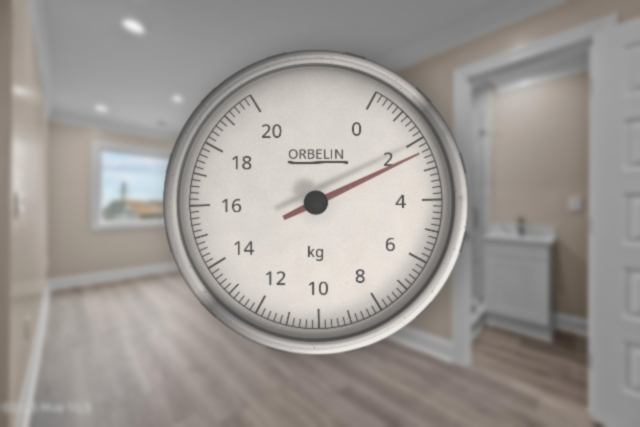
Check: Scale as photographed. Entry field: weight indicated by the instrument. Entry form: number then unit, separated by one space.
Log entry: 2.4 kg
